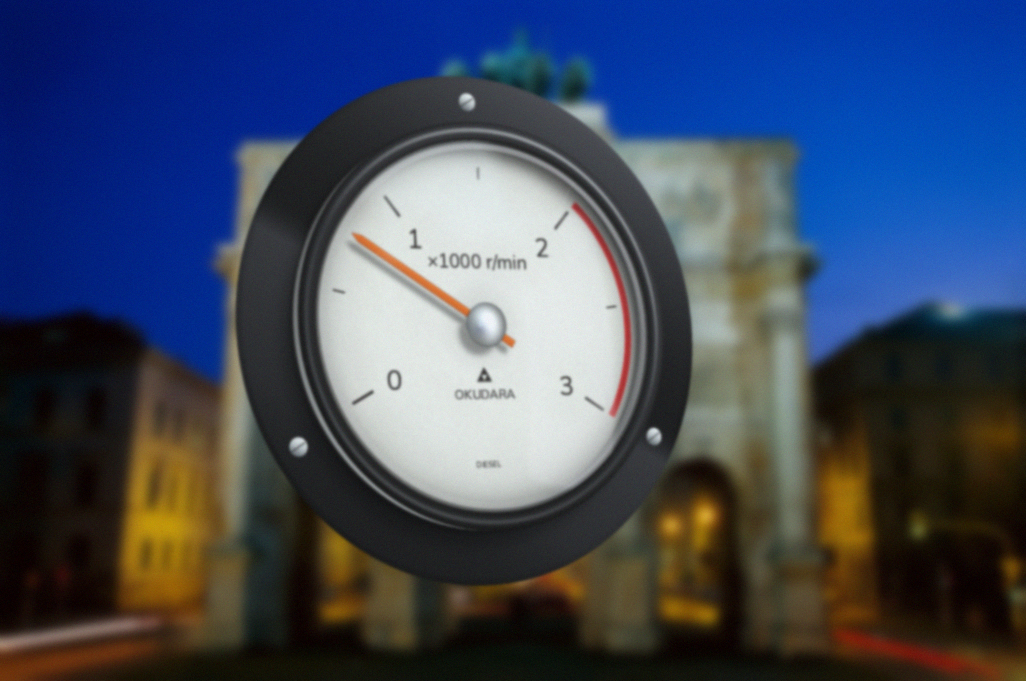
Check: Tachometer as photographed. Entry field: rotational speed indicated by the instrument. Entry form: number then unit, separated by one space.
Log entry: 750 rpm
